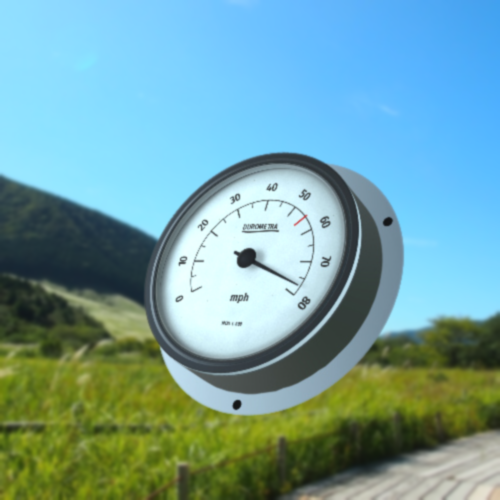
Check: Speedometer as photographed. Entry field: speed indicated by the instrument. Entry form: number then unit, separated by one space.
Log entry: 77.5 mph
